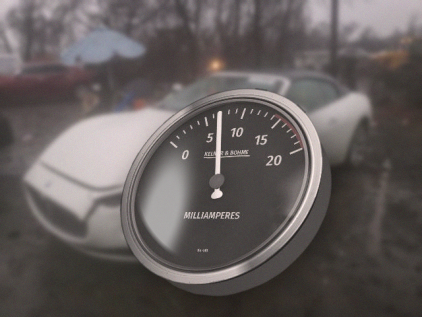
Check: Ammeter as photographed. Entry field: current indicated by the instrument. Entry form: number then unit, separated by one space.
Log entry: 7 mA
